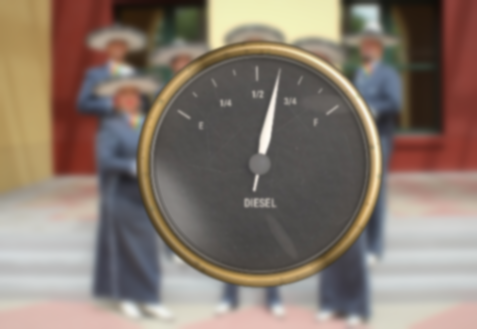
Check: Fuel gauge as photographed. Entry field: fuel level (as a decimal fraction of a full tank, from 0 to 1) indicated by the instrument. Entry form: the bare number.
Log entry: 0.625
